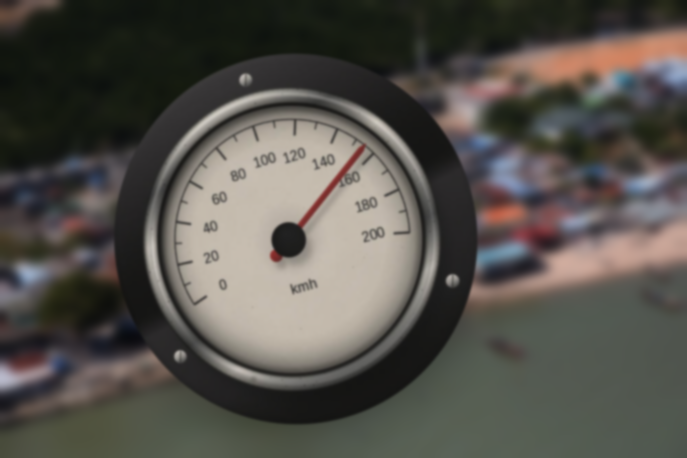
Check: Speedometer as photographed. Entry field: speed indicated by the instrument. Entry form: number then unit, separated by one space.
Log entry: 155 km/h
